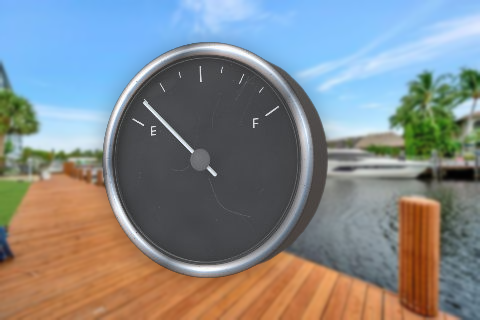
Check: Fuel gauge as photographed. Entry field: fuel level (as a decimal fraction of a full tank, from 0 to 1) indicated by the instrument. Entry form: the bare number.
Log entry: 0.125
